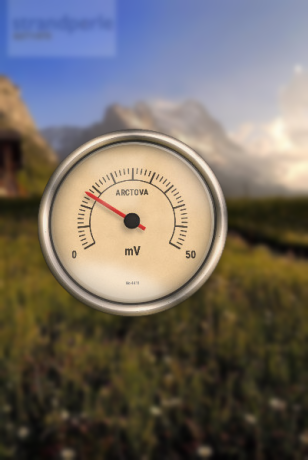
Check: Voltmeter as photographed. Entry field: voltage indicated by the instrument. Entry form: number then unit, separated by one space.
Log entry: 13 mV
